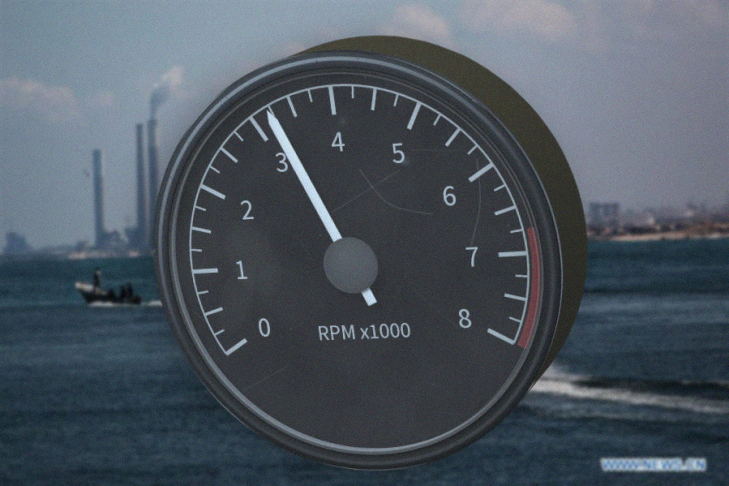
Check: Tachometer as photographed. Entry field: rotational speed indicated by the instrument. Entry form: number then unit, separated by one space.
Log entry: 3250 rpm
